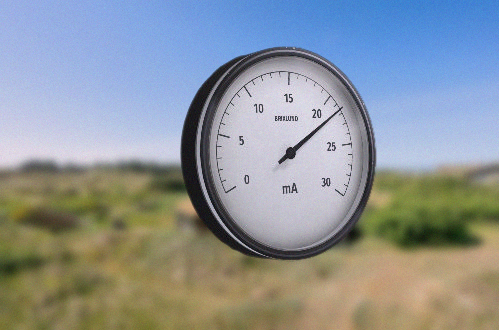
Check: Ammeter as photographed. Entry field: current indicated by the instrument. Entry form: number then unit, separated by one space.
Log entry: 21.5 mA
